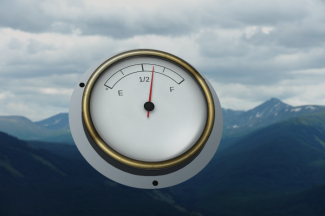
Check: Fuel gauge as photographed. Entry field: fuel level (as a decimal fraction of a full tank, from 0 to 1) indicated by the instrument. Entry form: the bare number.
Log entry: 0.625
